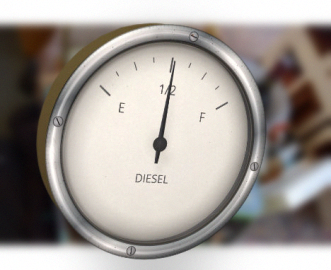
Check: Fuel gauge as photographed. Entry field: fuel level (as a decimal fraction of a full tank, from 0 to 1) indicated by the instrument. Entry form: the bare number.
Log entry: 0.5
